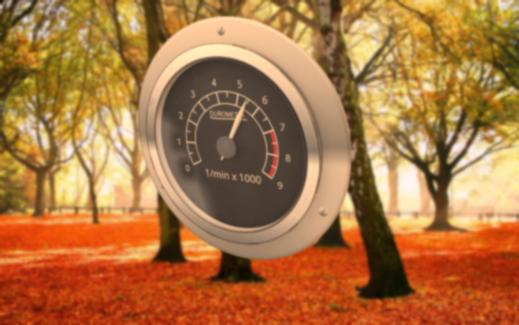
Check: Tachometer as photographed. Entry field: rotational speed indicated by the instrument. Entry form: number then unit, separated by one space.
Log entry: 5500 rpm
